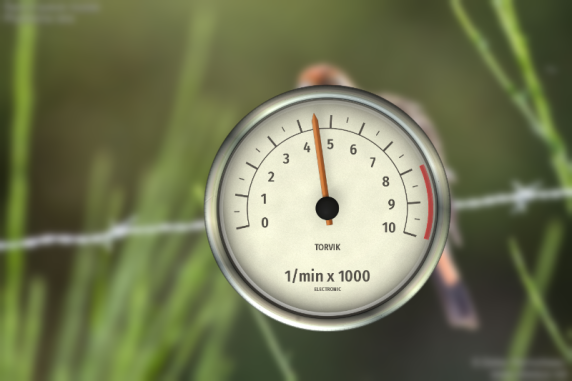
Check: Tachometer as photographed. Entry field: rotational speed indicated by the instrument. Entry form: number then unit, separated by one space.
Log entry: 4500 rpm
